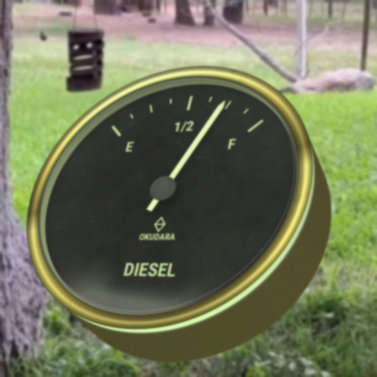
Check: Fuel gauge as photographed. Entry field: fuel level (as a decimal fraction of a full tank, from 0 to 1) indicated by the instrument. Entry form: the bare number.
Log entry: 0.75
